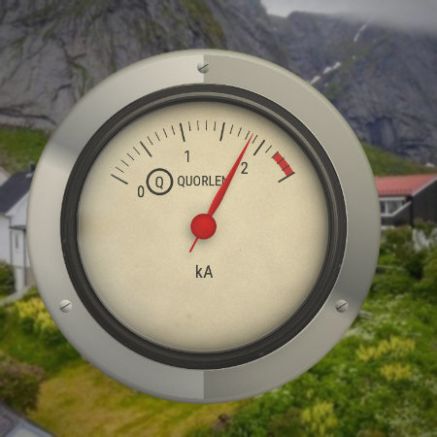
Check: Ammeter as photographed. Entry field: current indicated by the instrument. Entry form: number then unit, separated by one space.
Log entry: 1.85 kA
